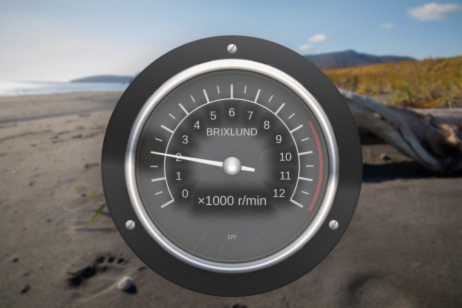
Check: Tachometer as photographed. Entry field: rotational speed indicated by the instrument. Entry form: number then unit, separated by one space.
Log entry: 2000 rpm
